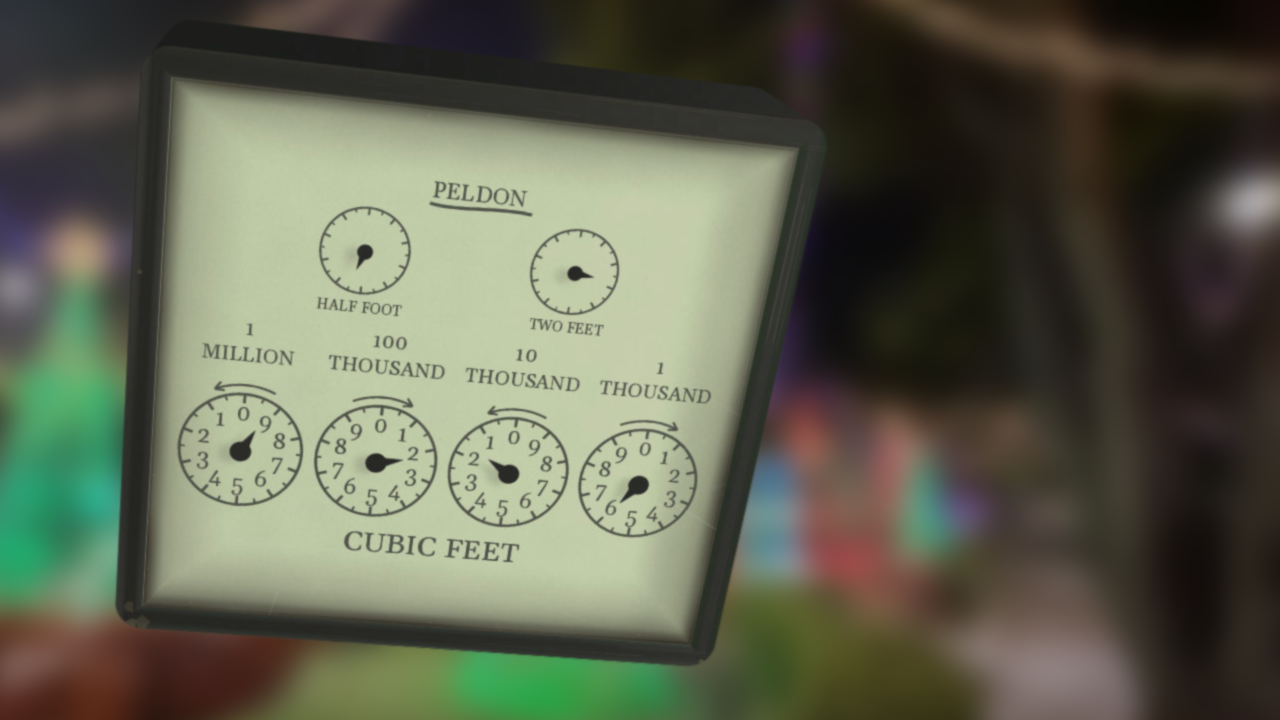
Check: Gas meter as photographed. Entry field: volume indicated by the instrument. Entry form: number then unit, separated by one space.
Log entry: 921600 ft³
